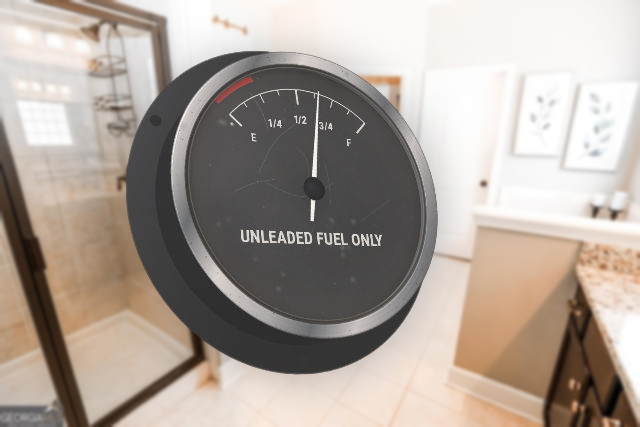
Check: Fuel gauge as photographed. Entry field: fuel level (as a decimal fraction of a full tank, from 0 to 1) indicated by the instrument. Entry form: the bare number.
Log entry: 0.625
